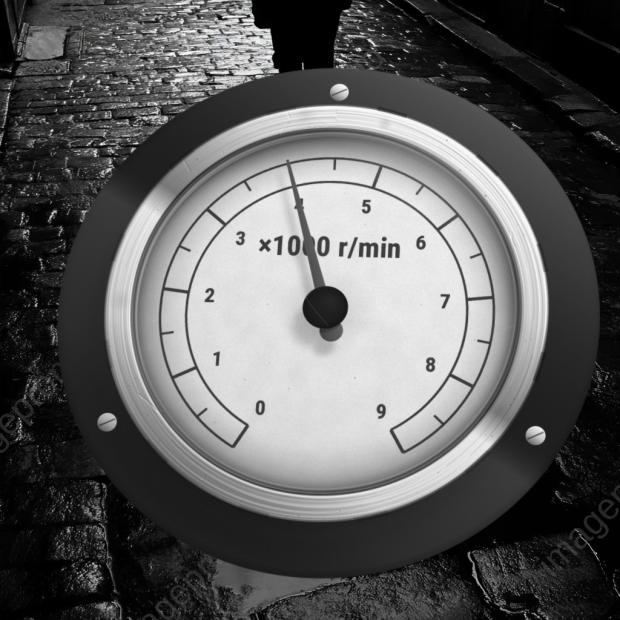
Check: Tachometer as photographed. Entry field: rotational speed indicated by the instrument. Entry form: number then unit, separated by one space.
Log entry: 4000 rpm
